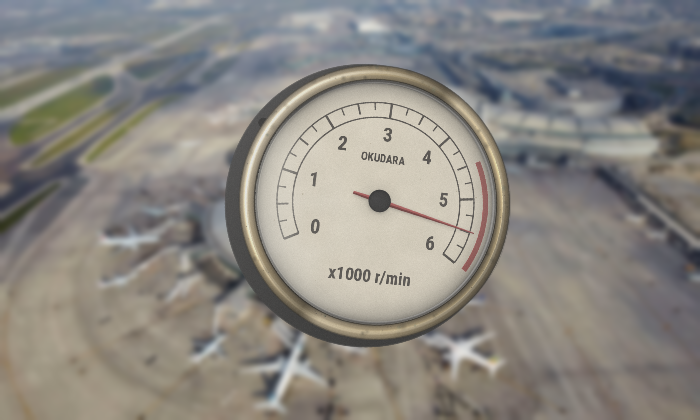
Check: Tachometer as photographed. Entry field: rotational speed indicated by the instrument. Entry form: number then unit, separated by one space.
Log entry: 5500 rpm
